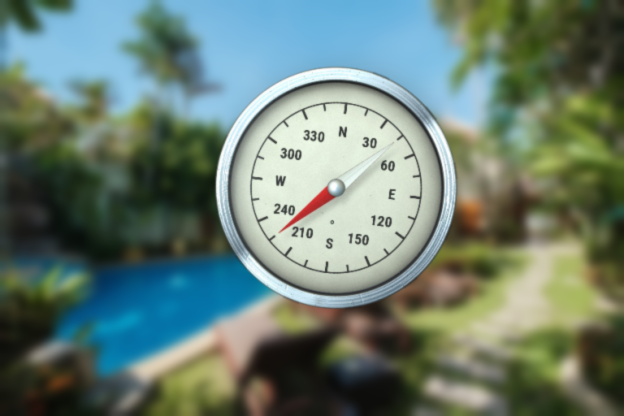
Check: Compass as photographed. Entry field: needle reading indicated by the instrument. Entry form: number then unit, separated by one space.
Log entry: 225 °
